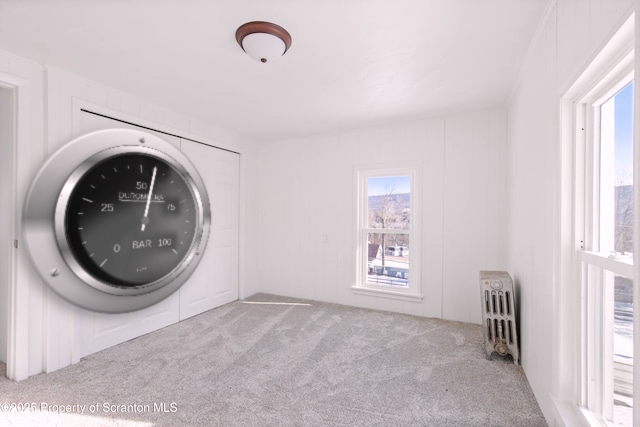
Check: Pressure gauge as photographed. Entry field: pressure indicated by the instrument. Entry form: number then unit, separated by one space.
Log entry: 55 bar
